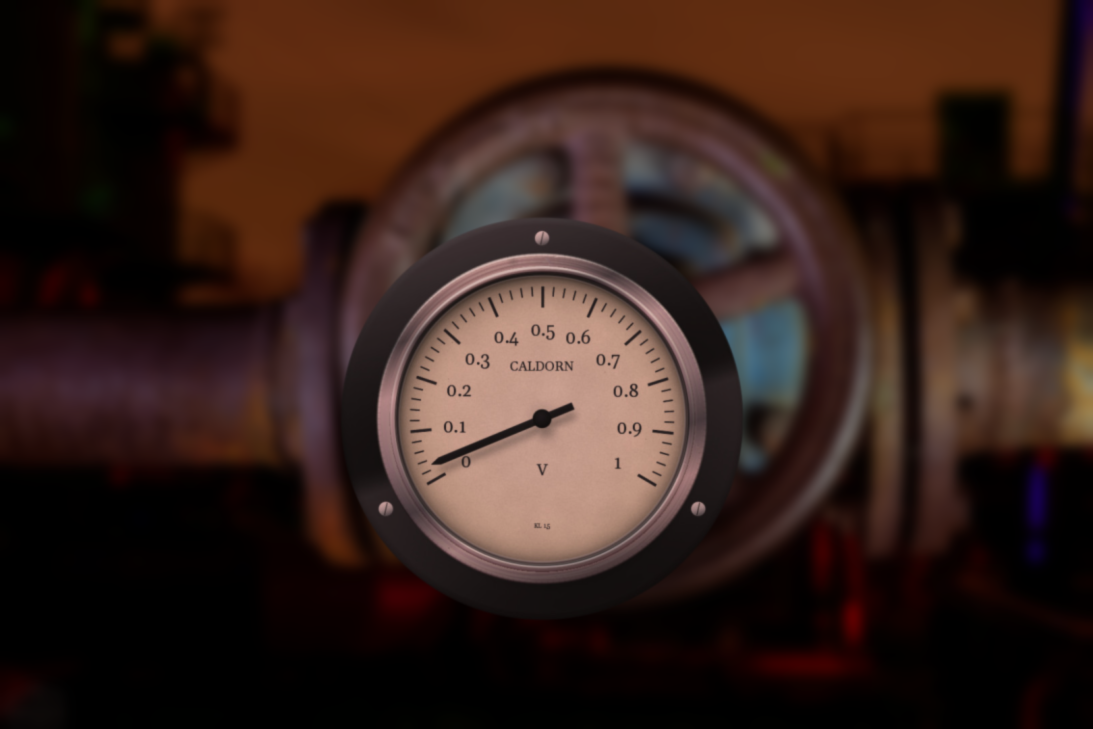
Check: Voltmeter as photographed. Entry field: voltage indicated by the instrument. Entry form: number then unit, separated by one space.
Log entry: 0.03 V
